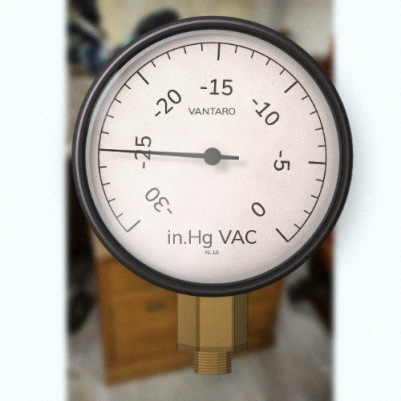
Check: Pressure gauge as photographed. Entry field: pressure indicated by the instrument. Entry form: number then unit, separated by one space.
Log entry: -25 inHg
